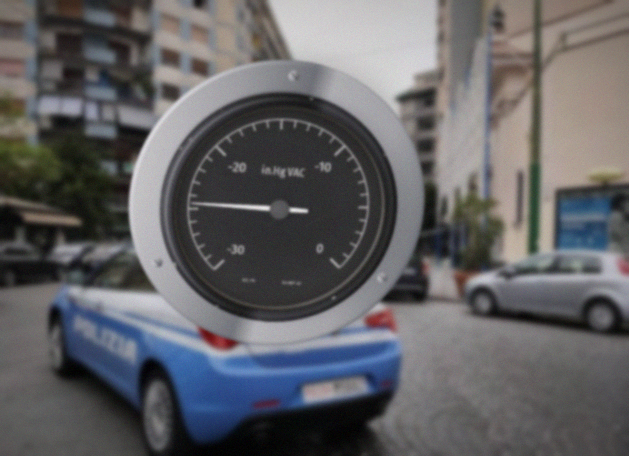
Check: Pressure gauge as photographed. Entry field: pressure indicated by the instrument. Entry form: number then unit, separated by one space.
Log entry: -24.5 inHg
